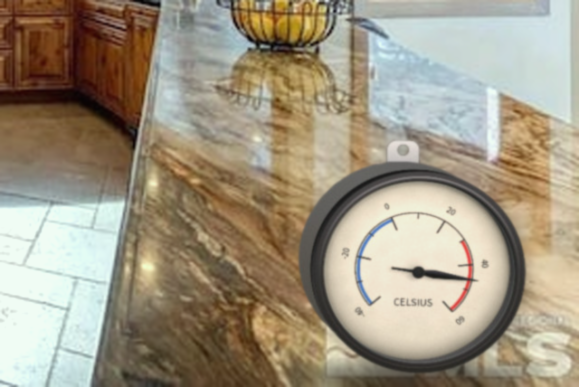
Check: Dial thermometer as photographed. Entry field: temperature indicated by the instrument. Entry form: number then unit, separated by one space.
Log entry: 45 °C
